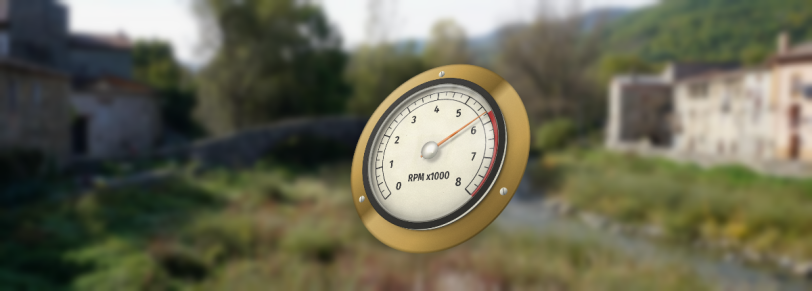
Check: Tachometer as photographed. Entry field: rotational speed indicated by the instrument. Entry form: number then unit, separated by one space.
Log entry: 5750 rpm
